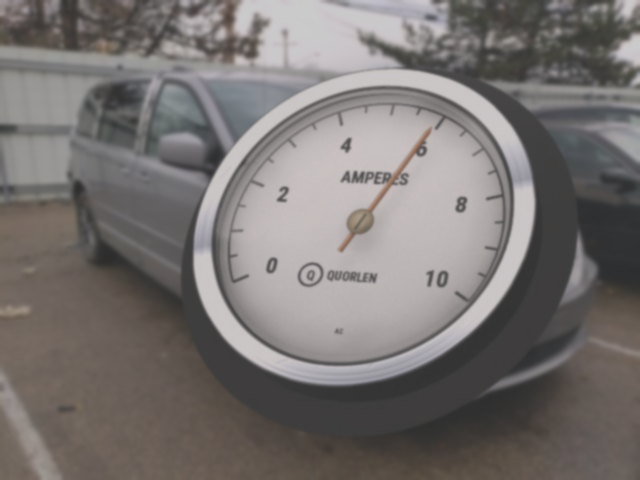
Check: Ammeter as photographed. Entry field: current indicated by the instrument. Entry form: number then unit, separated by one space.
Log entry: 6 A
